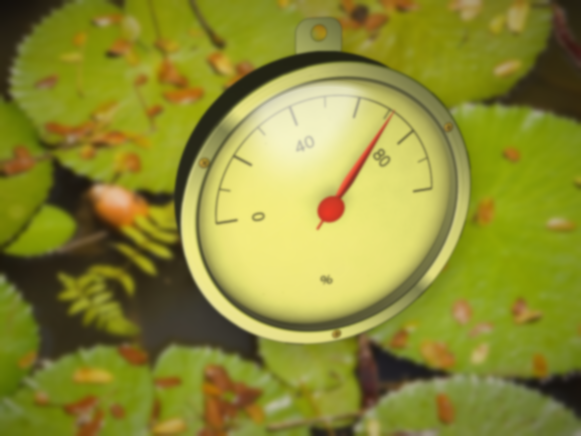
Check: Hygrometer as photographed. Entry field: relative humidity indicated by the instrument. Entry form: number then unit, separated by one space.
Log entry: 70 %
